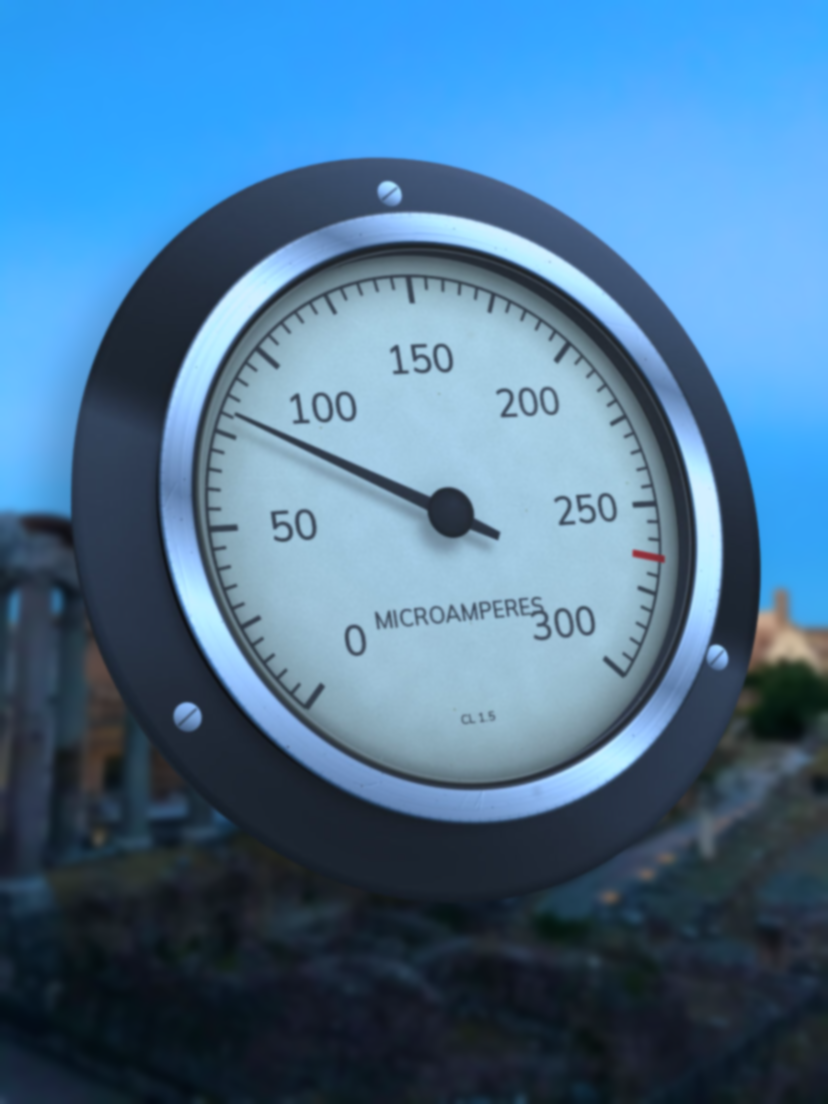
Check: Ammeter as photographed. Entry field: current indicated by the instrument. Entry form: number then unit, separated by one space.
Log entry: 80 µA
